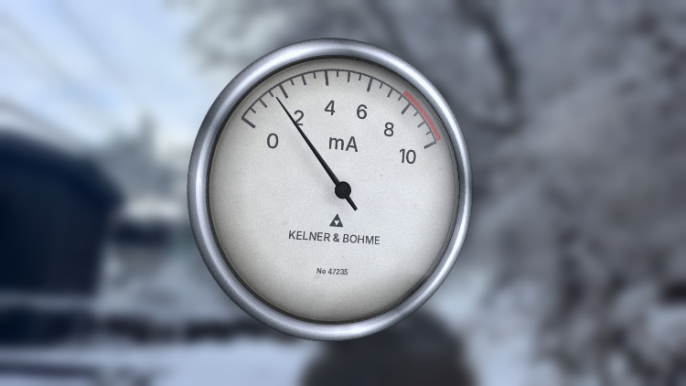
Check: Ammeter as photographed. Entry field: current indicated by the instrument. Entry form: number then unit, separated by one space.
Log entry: 1.5 mA
